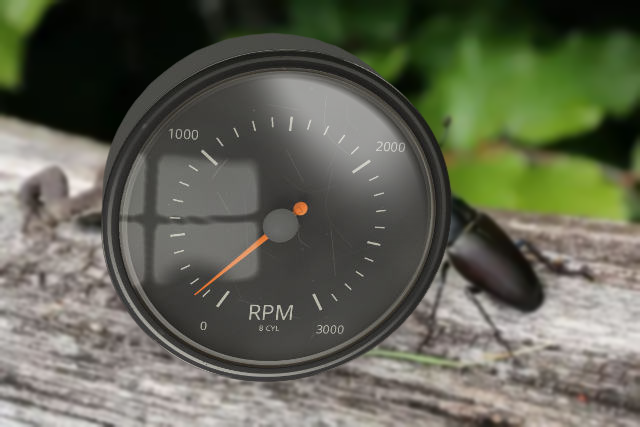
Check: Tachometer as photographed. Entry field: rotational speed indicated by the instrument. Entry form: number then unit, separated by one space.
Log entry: 150 rpm
